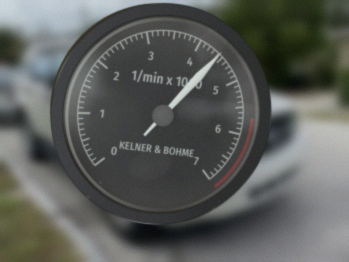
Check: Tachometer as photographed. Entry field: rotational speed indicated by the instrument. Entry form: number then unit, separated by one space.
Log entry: 4400 rpm
